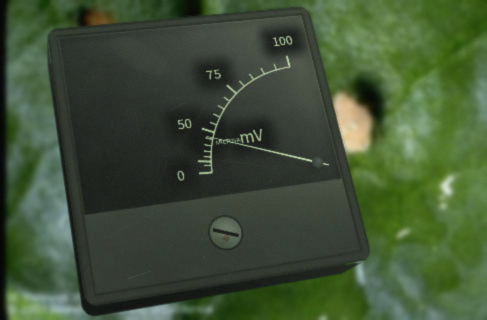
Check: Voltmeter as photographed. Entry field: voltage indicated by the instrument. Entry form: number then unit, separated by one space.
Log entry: 45 mV
